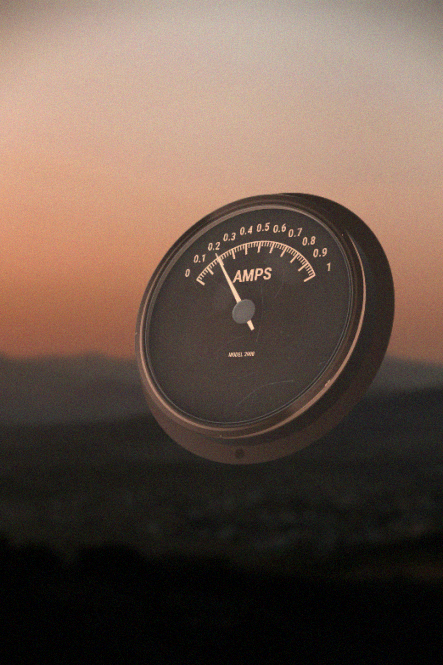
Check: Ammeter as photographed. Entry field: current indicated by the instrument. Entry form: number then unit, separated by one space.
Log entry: 0.2 A
